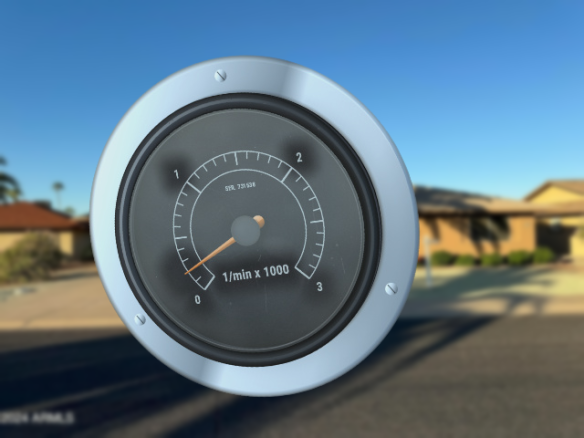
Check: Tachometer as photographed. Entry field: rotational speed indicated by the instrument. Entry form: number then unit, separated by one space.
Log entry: 200 rpm
